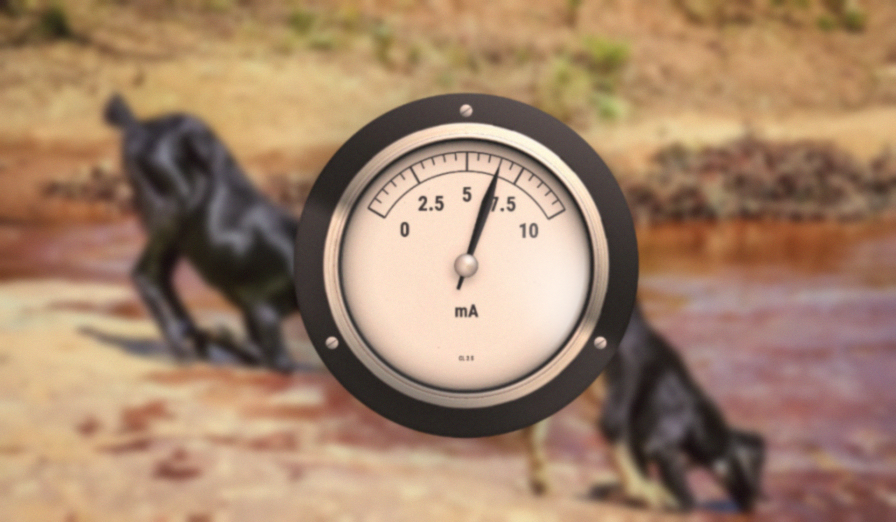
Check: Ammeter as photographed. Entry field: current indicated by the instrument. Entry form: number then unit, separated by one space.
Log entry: 6.5 mA
